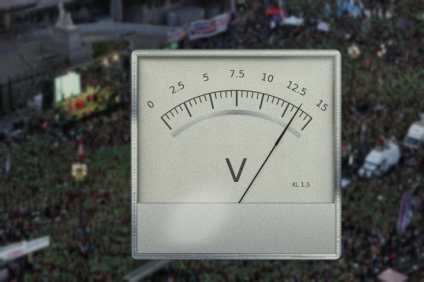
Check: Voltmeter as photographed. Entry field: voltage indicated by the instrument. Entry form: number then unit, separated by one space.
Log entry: 13.5 V
